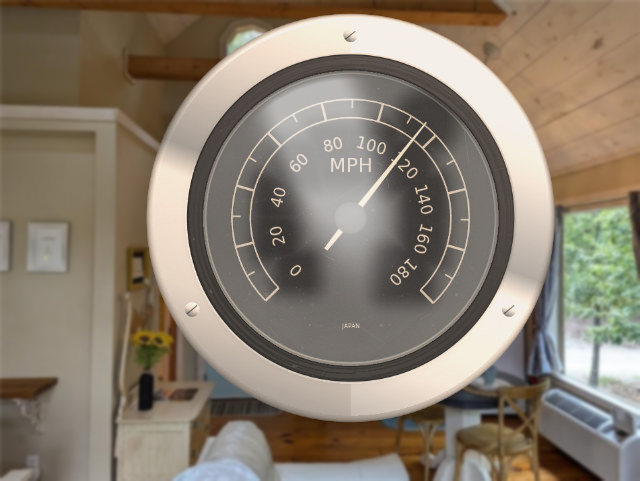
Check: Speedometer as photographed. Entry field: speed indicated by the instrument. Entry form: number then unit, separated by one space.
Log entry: 115 mph
